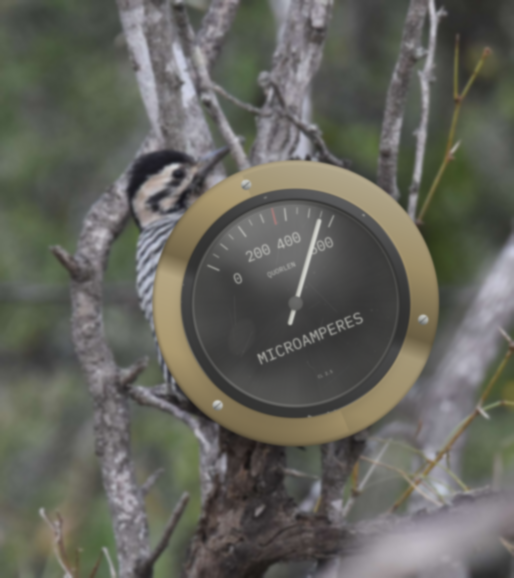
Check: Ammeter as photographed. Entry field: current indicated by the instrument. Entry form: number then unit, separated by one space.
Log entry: 550 µA
